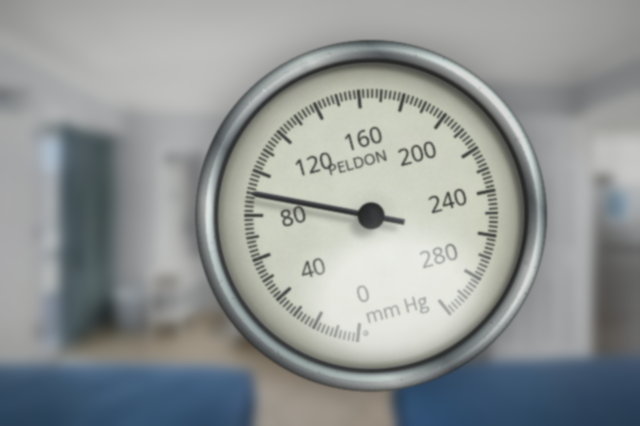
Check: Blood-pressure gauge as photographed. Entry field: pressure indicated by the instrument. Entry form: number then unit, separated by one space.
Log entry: 90 mmHg
